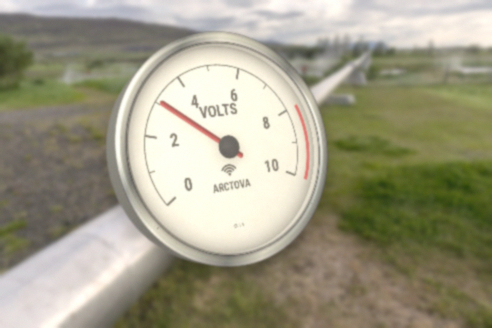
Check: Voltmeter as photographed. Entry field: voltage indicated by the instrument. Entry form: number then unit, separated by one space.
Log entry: 3 V
